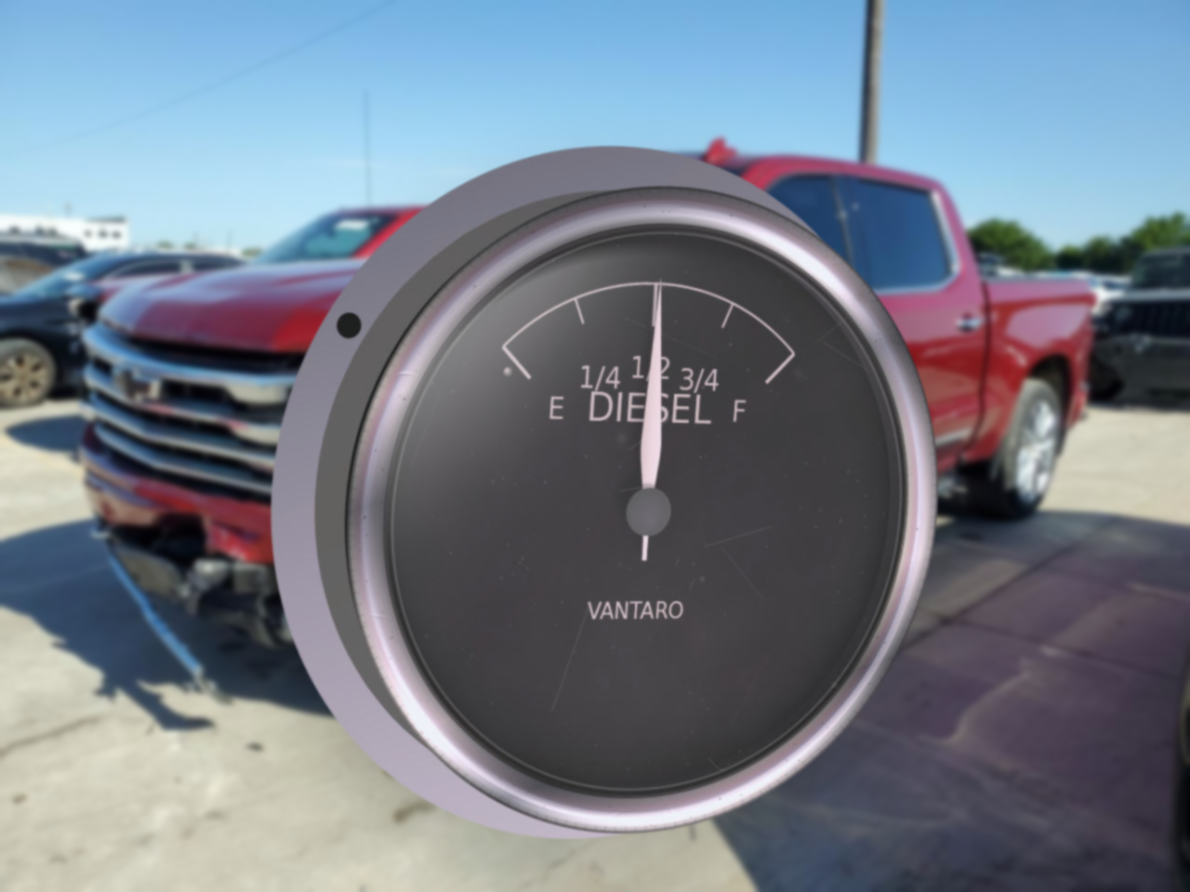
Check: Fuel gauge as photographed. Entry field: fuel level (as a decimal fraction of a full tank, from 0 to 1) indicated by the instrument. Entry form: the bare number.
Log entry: 0.5
